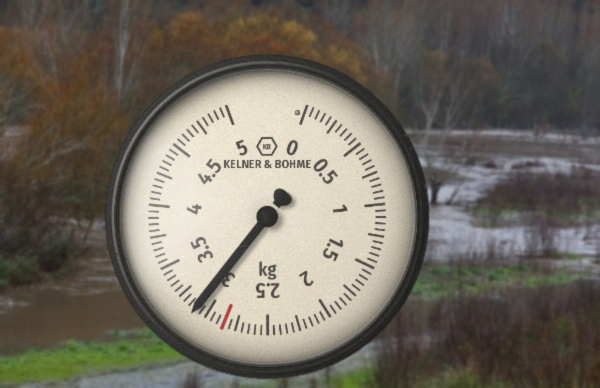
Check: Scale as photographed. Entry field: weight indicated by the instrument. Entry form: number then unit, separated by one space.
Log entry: 3.1 kg
